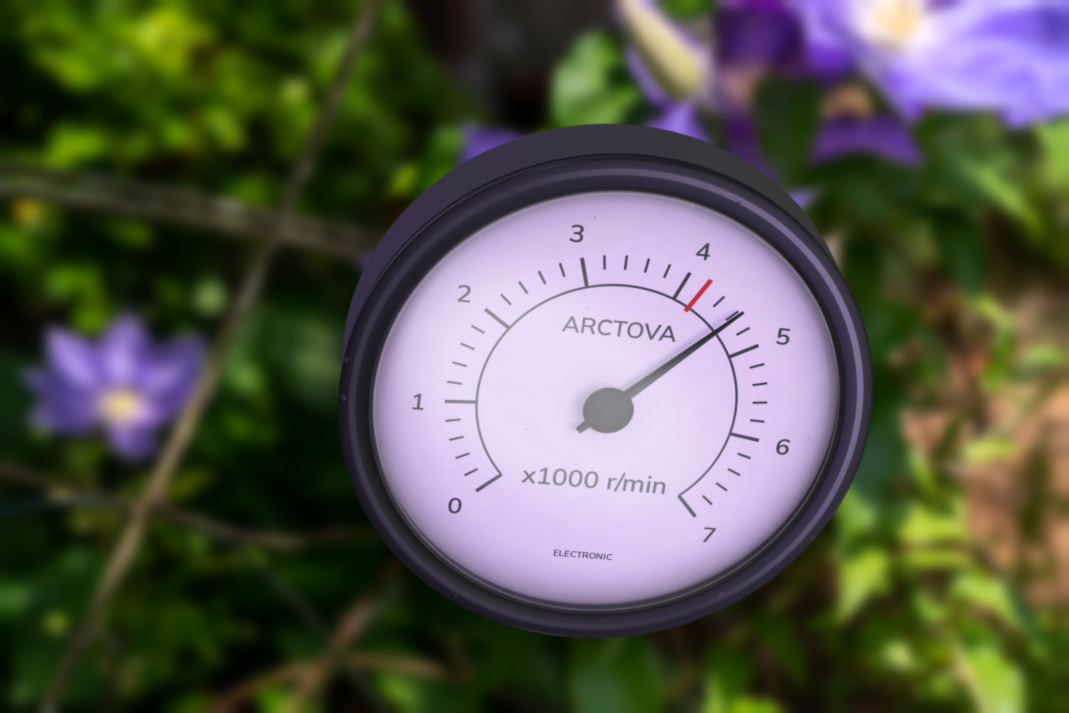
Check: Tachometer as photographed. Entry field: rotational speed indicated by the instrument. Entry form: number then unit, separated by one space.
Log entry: 4600 rpm
